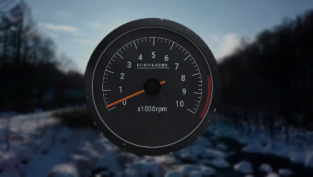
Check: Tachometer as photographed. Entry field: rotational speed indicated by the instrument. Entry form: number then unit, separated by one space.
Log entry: 200 rpm
